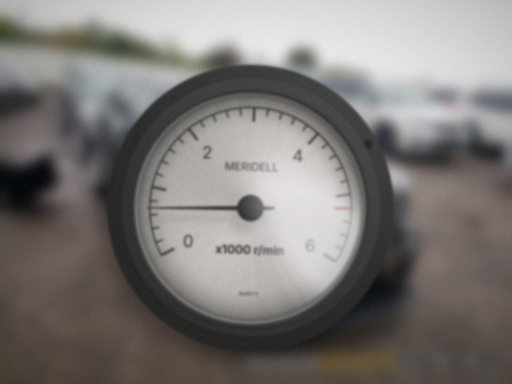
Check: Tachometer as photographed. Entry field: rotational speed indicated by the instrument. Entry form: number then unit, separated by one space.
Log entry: 700 rpm
